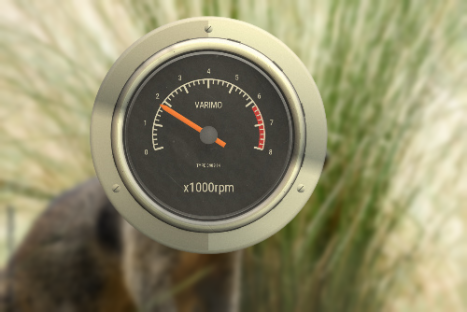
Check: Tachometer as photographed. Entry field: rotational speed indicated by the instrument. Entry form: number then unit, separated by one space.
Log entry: 1800 rpm
